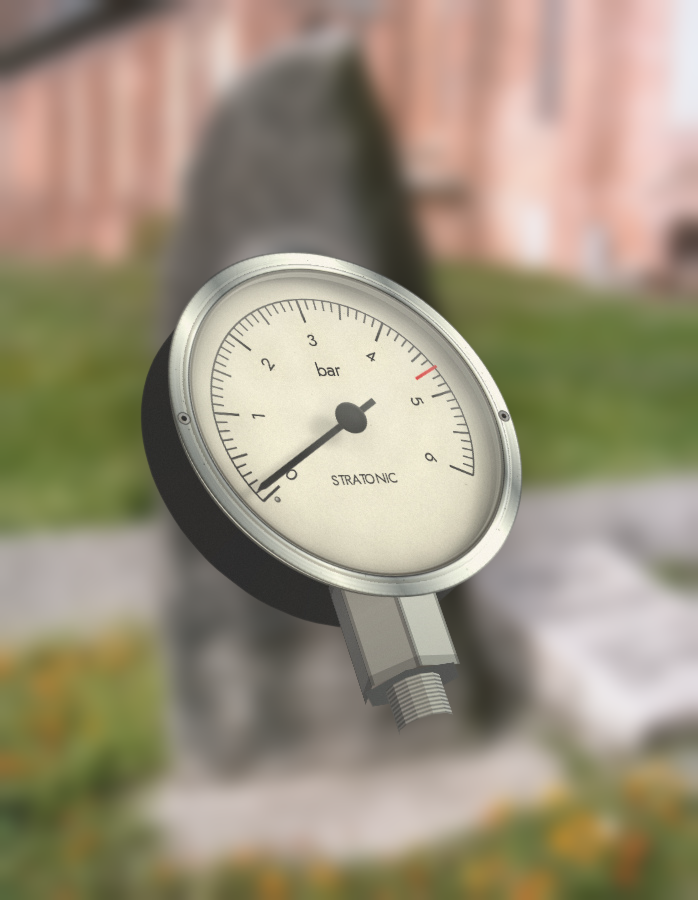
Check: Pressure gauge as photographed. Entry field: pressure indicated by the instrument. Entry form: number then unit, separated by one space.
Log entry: 0.1 bar
